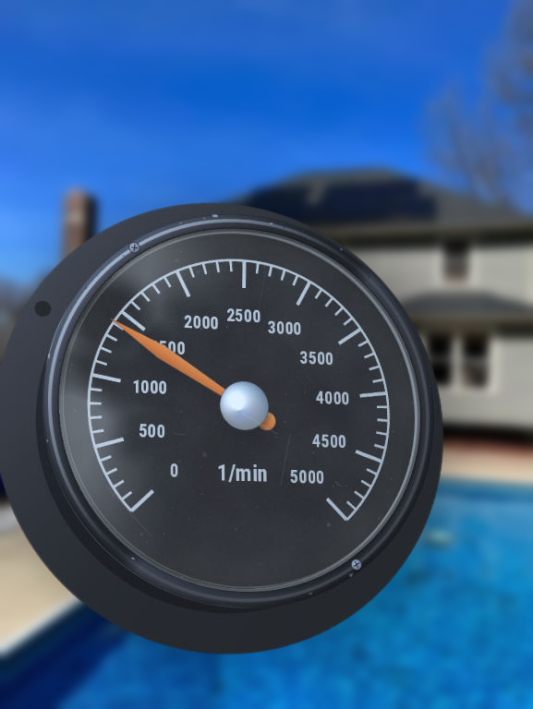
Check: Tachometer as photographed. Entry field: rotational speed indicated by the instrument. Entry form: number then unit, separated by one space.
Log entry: 1400 rpm
